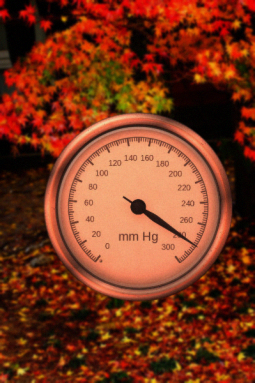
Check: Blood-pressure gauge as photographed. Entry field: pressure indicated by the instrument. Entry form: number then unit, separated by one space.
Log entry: 280 mmHg
